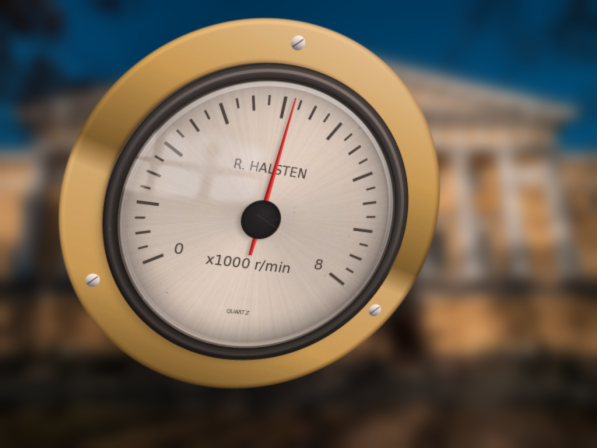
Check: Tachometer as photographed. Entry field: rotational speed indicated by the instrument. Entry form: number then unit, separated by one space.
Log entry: 4125 rpm
